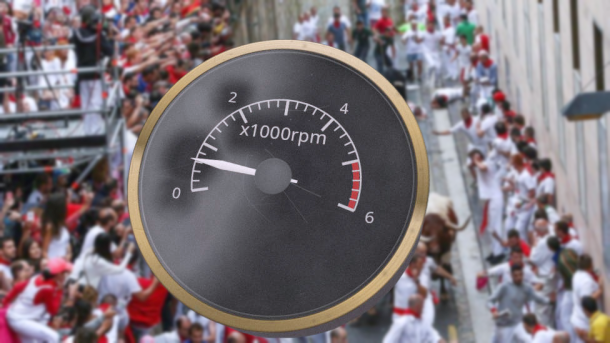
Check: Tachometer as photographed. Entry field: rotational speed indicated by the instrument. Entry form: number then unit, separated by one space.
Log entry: 600 rpm
